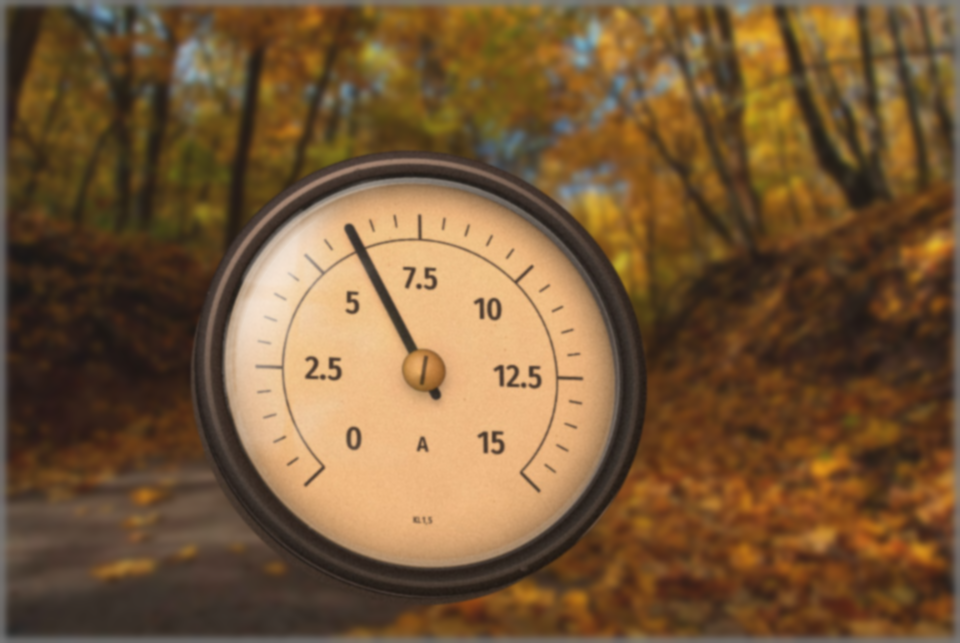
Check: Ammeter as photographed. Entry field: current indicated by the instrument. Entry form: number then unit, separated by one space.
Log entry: 6 A
